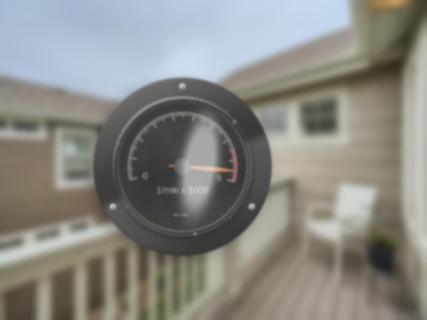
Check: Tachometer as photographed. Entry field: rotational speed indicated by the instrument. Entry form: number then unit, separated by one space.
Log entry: 8500 rpm
